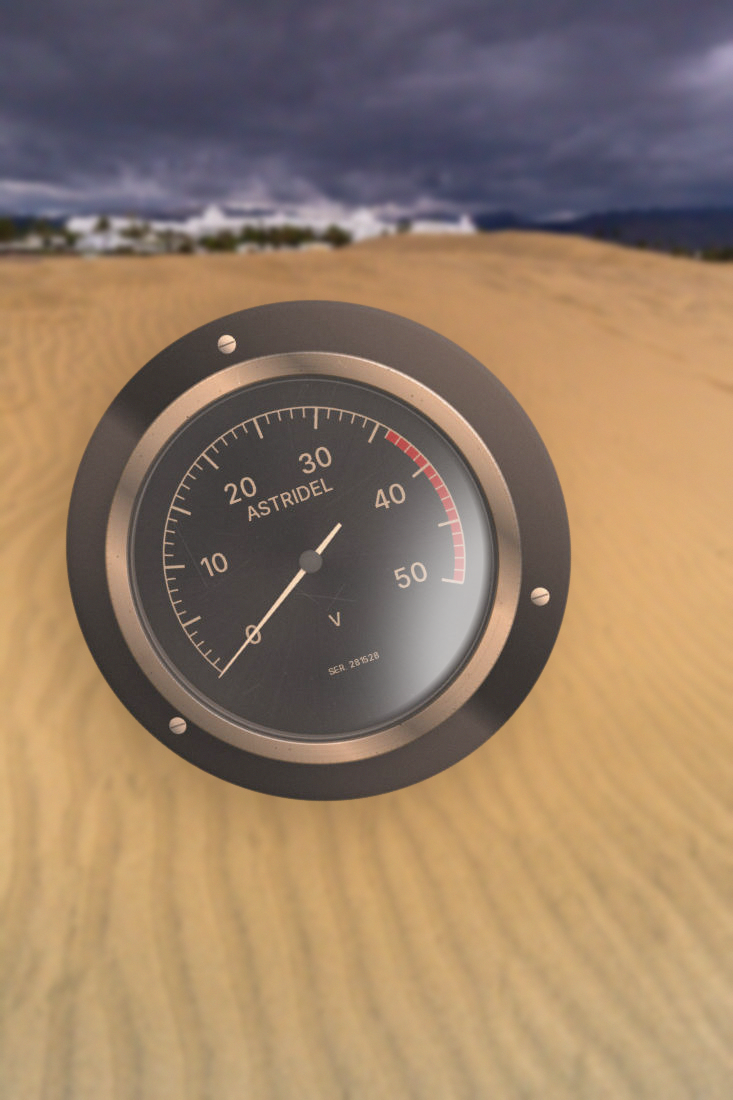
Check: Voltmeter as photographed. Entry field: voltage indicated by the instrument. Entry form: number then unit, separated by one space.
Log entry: 0 V
